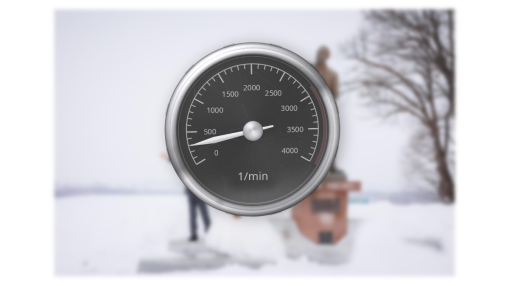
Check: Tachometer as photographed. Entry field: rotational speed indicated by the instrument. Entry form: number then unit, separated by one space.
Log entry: 300 rpm
